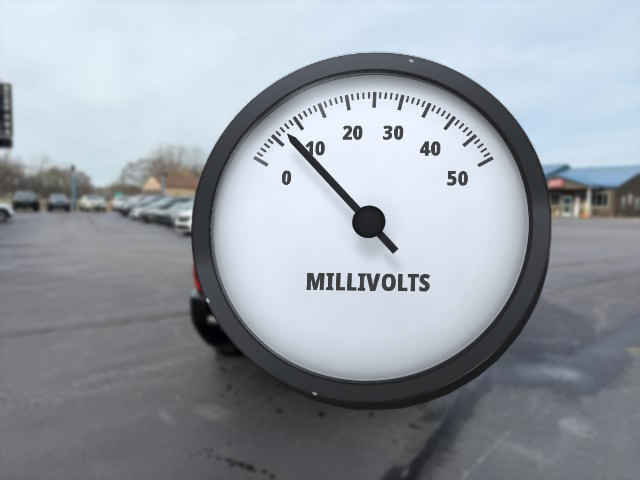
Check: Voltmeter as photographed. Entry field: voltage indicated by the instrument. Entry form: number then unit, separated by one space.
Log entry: 7 mV
